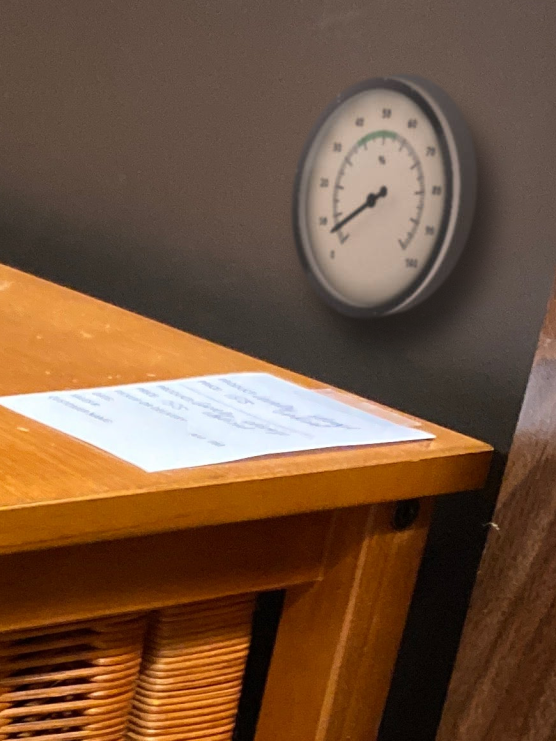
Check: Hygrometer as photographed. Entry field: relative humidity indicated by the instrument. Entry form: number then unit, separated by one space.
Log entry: 5 %
